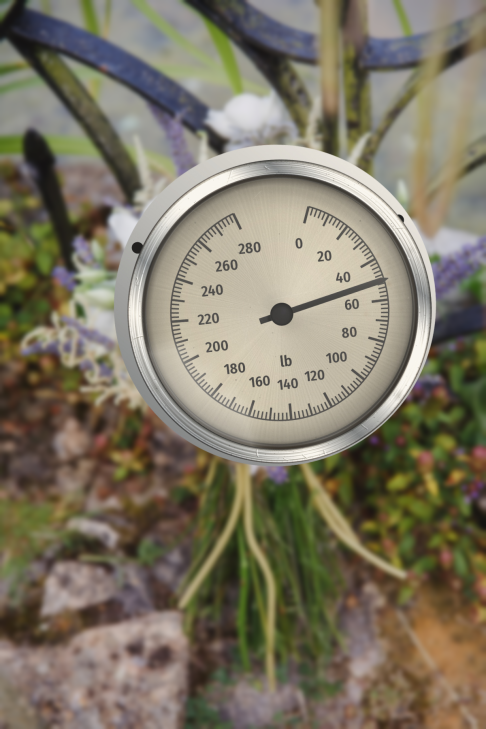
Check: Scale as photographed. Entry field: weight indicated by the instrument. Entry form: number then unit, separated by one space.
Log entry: 50 lb
